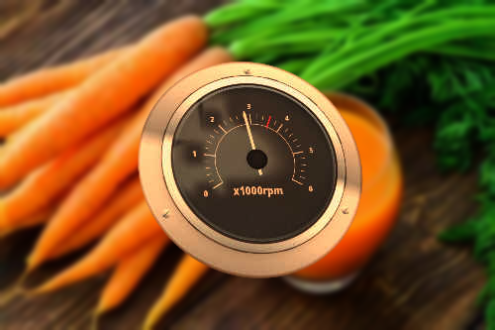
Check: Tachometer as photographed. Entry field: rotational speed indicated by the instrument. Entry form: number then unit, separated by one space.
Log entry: 2800 rpm
